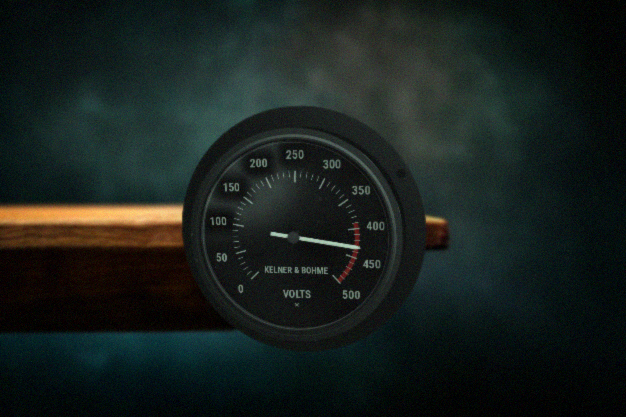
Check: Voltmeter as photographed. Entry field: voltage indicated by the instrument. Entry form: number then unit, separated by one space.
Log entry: 430 V
